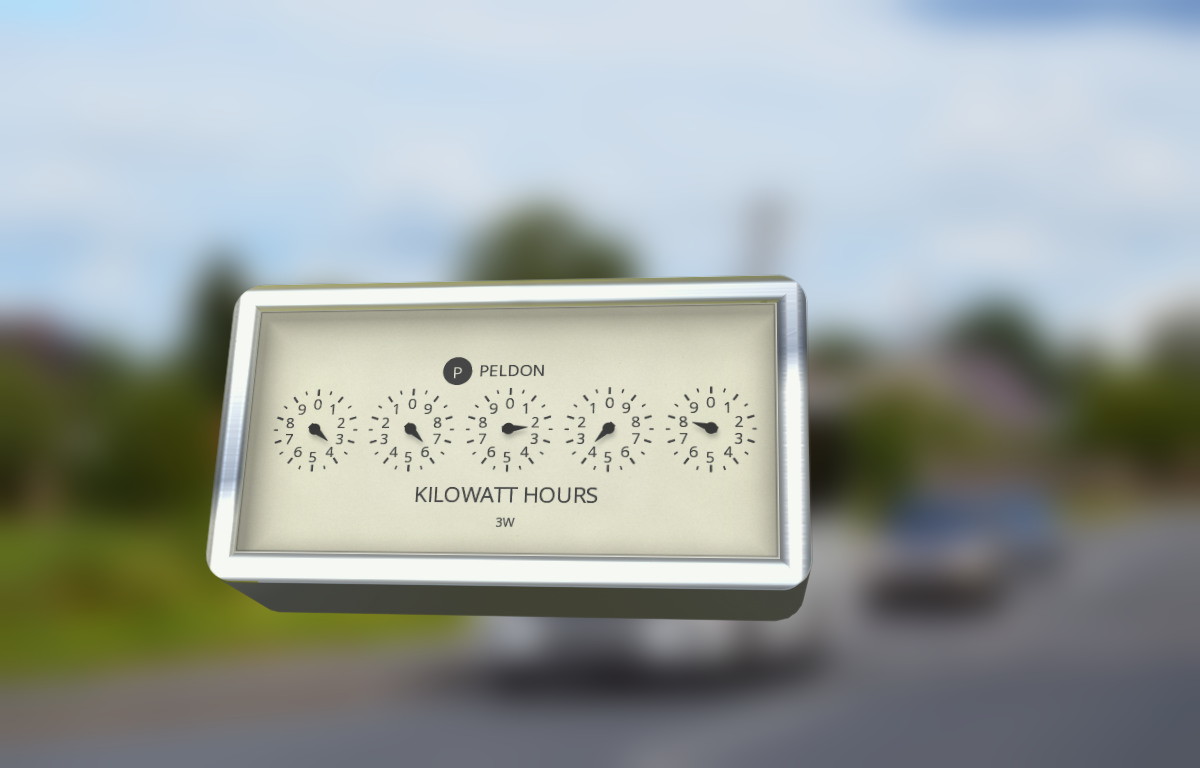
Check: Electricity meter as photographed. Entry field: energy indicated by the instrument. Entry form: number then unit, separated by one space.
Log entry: 36238 kWh
